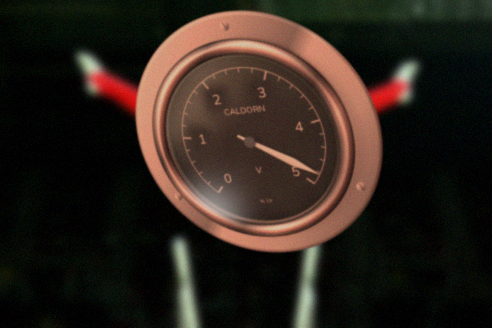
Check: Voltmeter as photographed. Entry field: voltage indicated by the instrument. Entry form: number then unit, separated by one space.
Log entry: 4.8 V
